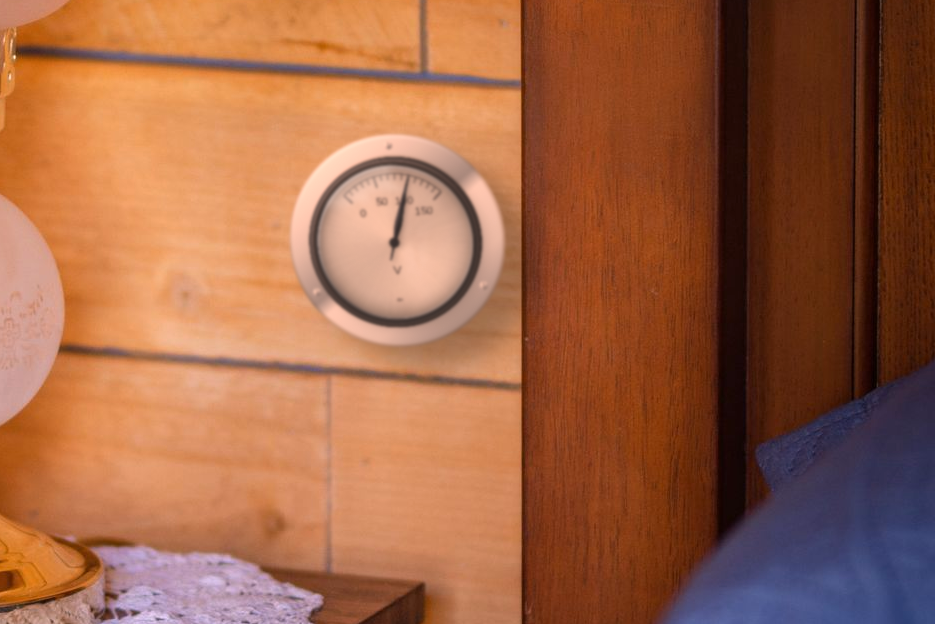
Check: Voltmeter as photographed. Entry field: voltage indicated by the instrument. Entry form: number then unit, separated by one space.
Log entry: 100 V
